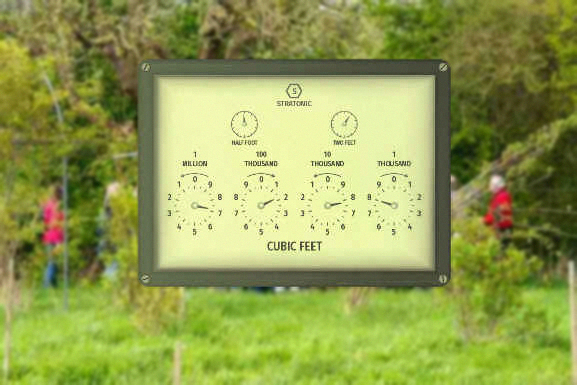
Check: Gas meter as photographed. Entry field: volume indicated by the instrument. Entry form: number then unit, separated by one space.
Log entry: 717800 ft³
